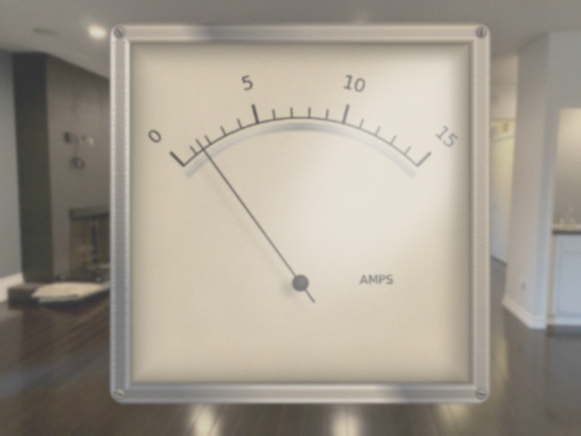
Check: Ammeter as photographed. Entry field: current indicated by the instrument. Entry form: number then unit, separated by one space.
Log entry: 1.5 A
